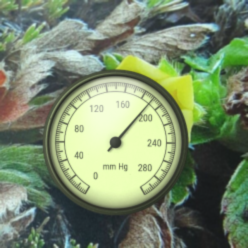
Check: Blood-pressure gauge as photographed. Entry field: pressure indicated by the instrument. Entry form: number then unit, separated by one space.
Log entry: 190 mmHg
